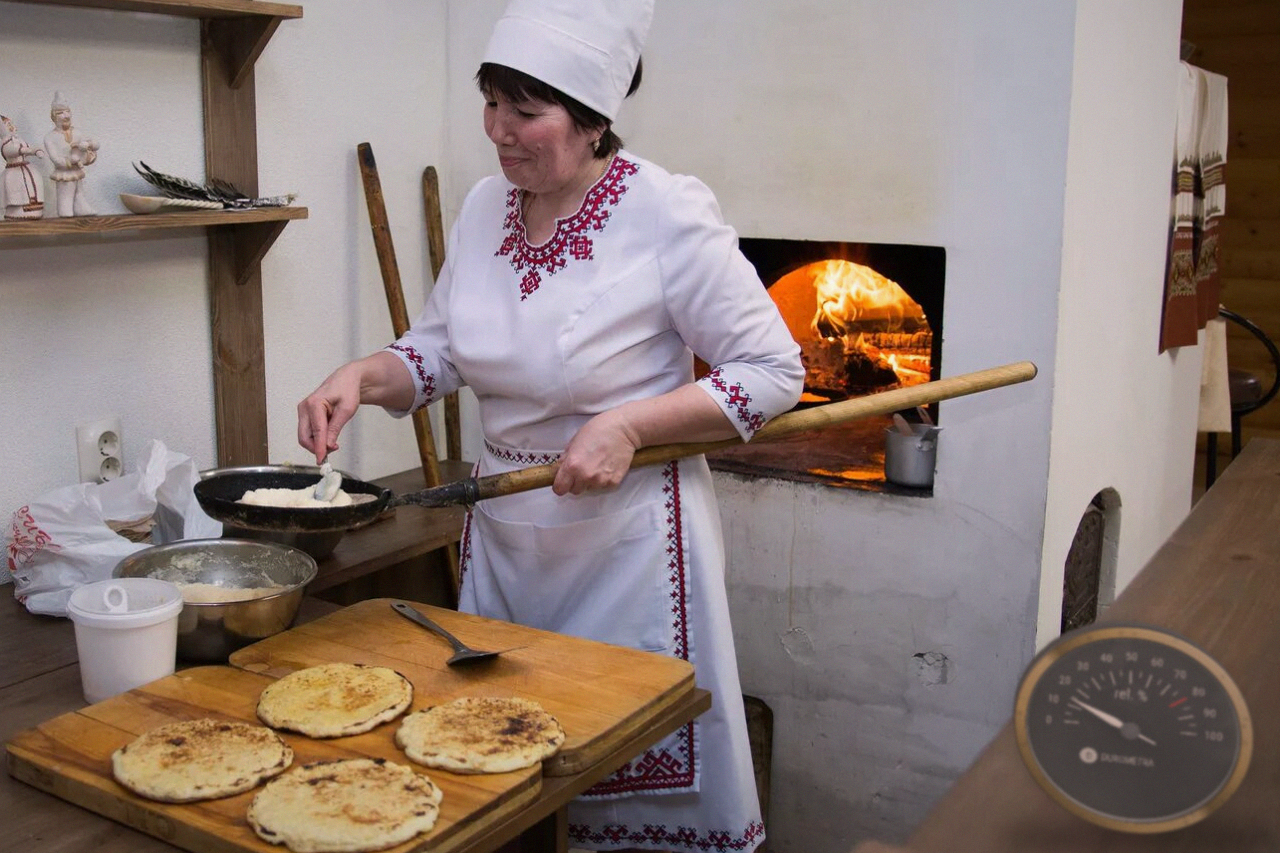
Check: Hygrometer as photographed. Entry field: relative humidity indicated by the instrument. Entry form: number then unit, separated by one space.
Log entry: 15 %
